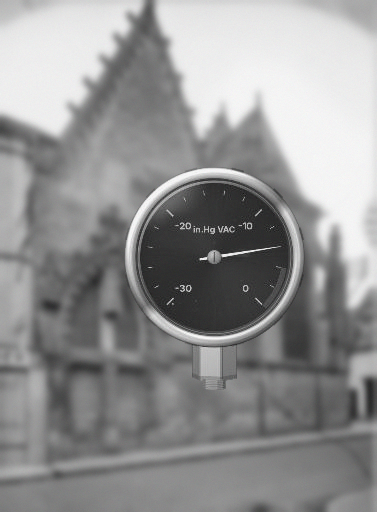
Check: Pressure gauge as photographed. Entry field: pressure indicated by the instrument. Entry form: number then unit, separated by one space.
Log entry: -6 inHg
